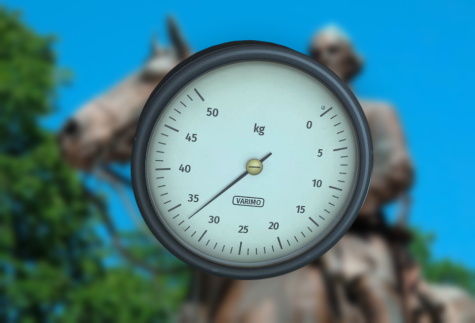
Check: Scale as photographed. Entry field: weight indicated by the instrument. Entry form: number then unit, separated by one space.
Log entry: 33 kg
